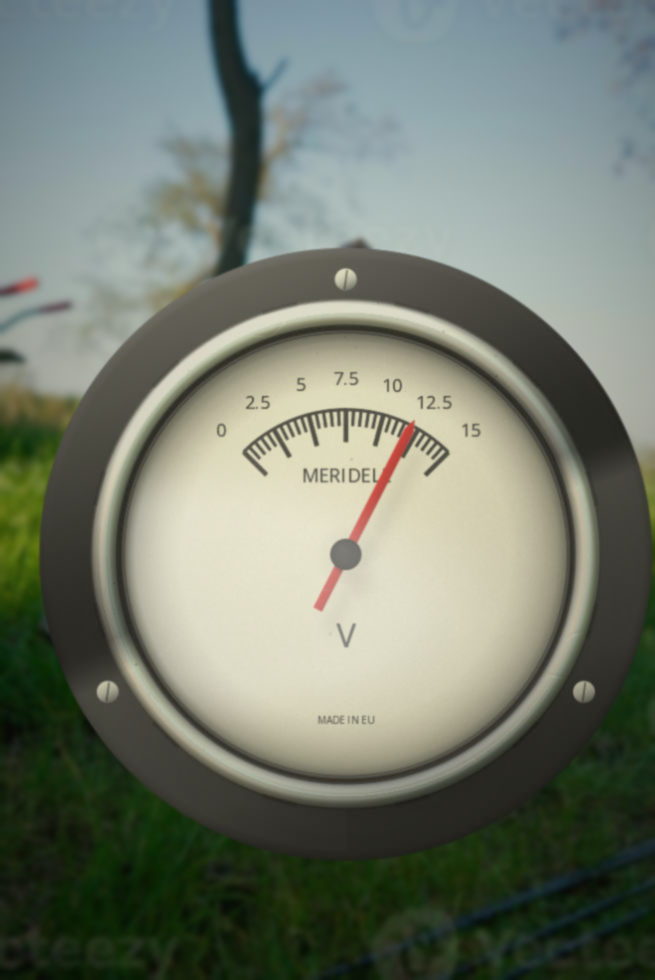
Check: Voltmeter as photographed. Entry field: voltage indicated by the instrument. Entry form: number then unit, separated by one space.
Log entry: 12 V
